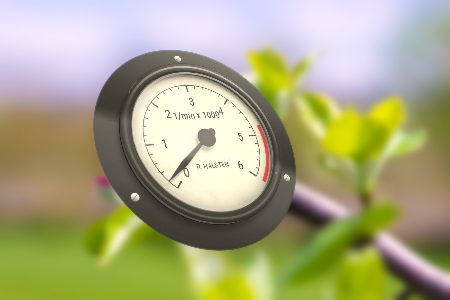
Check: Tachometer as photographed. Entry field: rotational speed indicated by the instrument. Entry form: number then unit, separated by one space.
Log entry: 200 rpm
